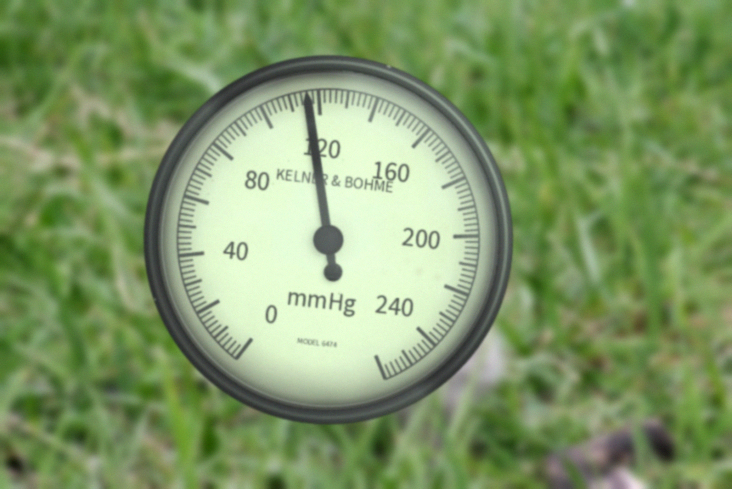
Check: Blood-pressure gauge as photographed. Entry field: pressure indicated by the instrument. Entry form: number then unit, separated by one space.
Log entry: 116 mmHg
